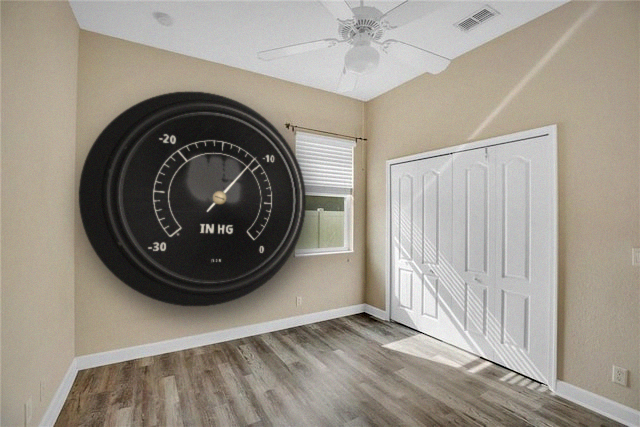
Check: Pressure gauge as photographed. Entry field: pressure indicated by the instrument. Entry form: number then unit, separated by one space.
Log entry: -11 inHg
